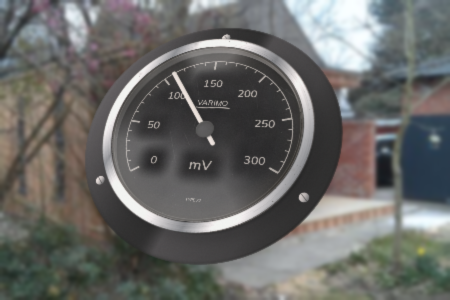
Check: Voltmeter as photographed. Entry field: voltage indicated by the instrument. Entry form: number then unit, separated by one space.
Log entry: 110 mV
